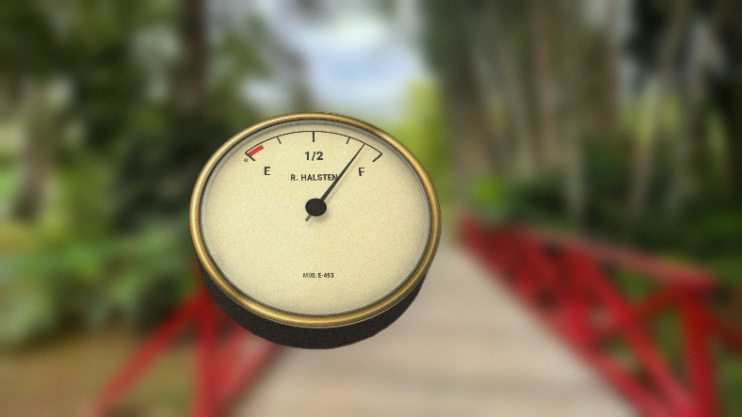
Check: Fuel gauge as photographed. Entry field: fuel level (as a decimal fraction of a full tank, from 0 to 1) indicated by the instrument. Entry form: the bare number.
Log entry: 0.875
